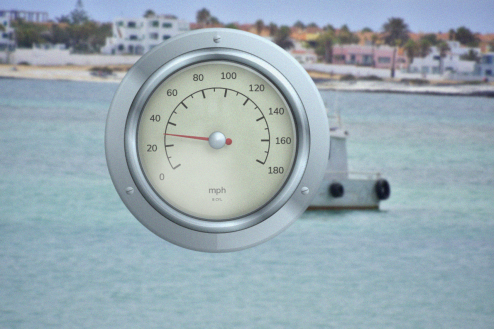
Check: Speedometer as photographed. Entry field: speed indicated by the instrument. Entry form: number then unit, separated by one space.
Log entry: 30 mph
